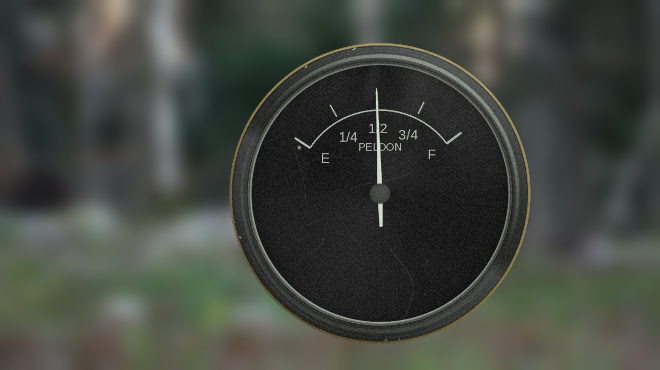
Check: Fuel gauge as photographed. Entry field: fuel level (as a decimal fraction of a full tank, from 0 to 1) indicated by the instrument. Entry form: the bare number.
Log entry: 0.5
